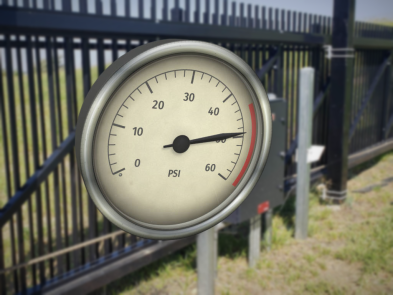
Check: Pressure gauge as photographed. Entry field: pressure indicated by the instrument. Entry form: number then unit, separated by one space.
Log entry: 49 psi
